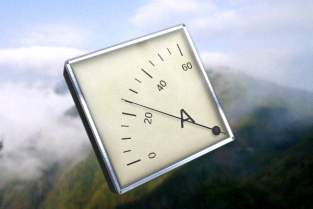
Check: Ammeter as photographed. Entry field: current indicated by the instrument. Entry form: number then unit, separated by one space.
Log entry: 25 A
